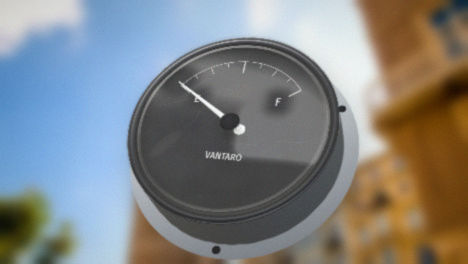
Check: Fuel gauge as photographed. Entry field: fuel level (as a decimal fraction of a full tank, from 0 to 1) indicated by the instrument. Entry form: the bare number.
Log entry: 0
